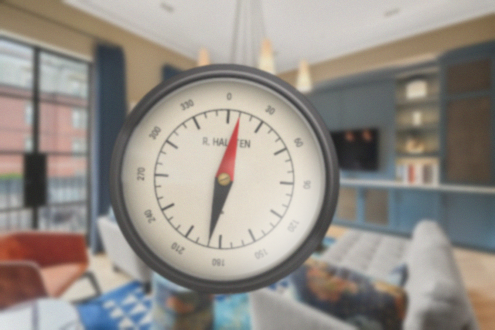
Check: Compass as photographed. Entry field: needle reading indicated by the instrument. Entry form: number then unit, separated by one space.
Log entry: 10 °
